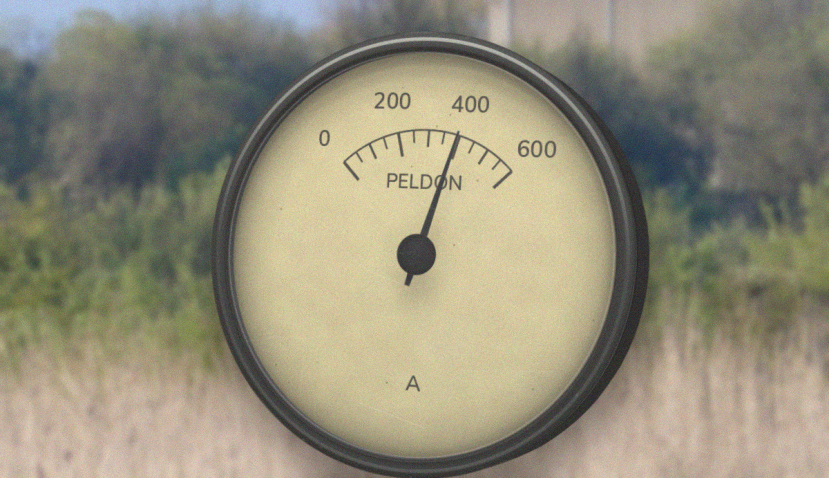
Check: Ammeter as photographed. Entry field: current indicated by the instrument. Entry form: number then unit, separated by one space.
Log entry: 400 A
